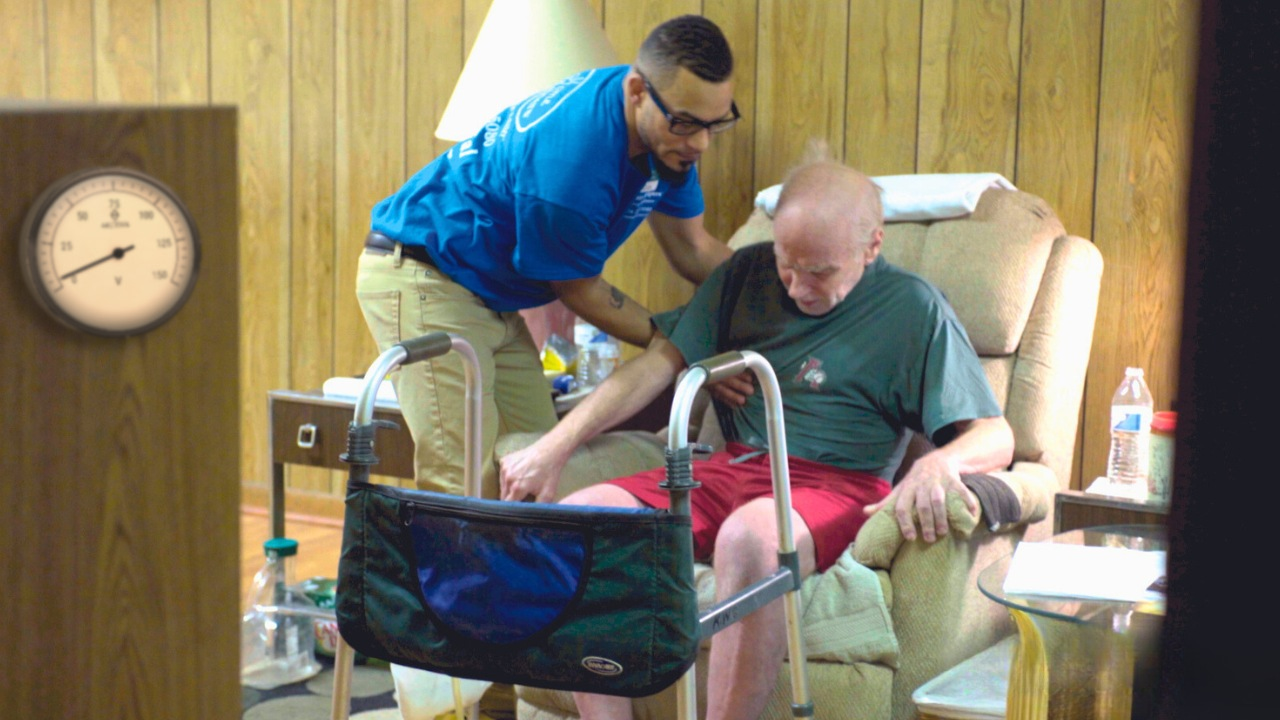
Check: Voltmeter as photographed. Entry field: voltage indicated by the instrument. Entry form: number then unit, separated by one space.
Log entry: 5 V
